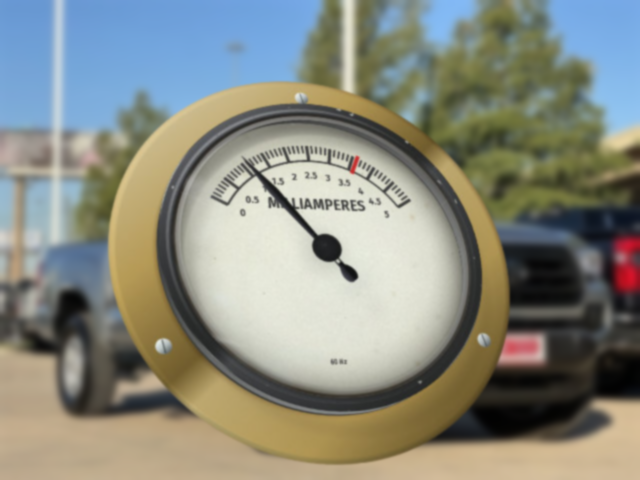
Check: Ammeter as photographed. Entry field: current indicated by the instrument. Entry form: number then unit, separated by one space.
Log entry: 1 mA
